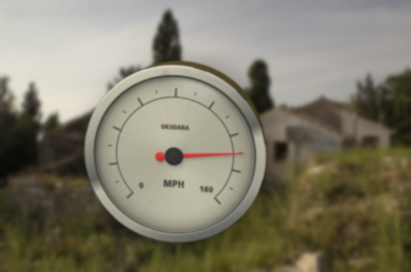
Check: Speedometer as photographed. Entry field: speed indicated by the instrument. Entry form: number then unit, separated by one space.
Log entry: 130 mph
